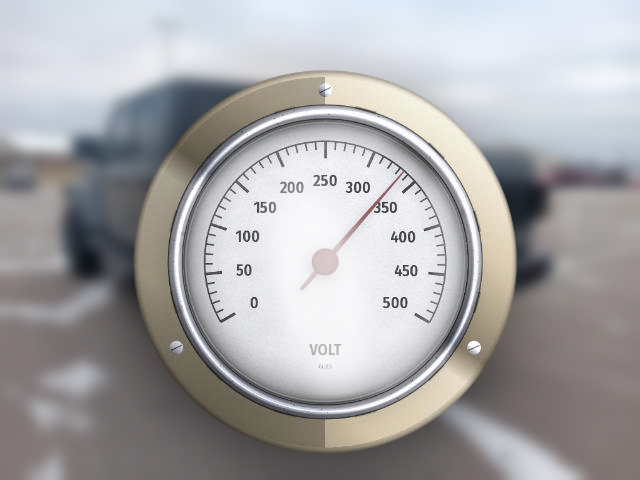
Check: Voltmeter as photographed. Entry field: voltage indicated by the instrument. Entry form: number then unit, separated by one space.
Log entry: 335 V
